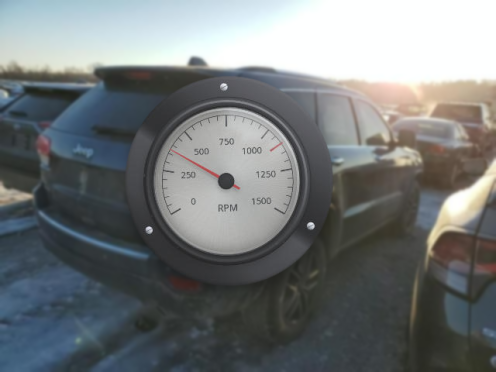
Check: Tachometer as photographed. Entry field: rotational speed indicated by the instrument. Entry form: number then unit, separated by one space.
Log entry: 375 rpm
